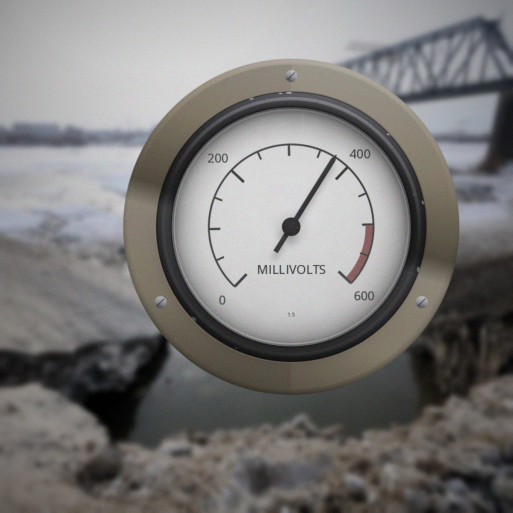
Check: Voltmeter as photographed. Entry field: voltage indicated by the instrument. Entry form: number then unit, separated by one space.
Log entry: 375 mV
